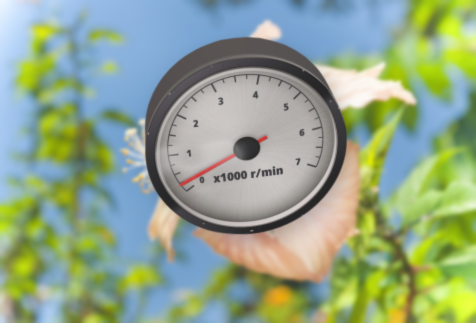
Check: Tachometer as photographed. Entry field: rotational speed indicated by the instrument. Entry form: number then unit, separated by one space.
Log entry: 250 rpm
